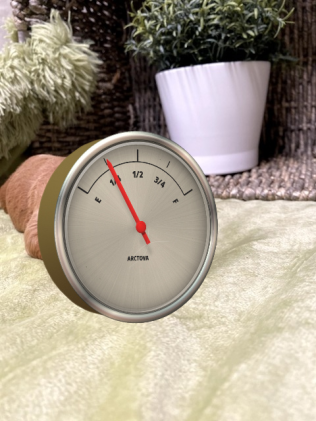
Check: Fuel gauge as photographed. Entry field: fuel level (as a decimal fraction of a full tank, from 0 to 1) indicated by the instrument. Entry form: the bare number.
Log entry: 0.25
